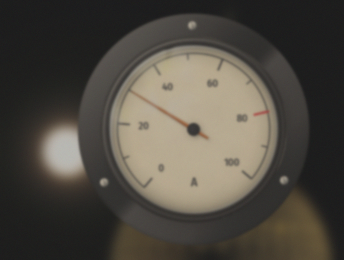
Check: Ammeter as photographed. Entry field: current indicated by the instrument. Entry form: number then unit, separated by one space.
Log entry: 30 A
